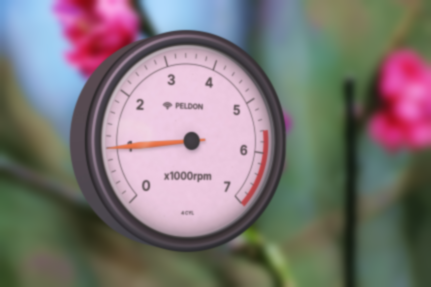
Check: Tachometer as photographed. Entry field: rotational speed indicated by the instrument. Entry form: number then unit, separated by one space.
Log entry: 1000 rpm
